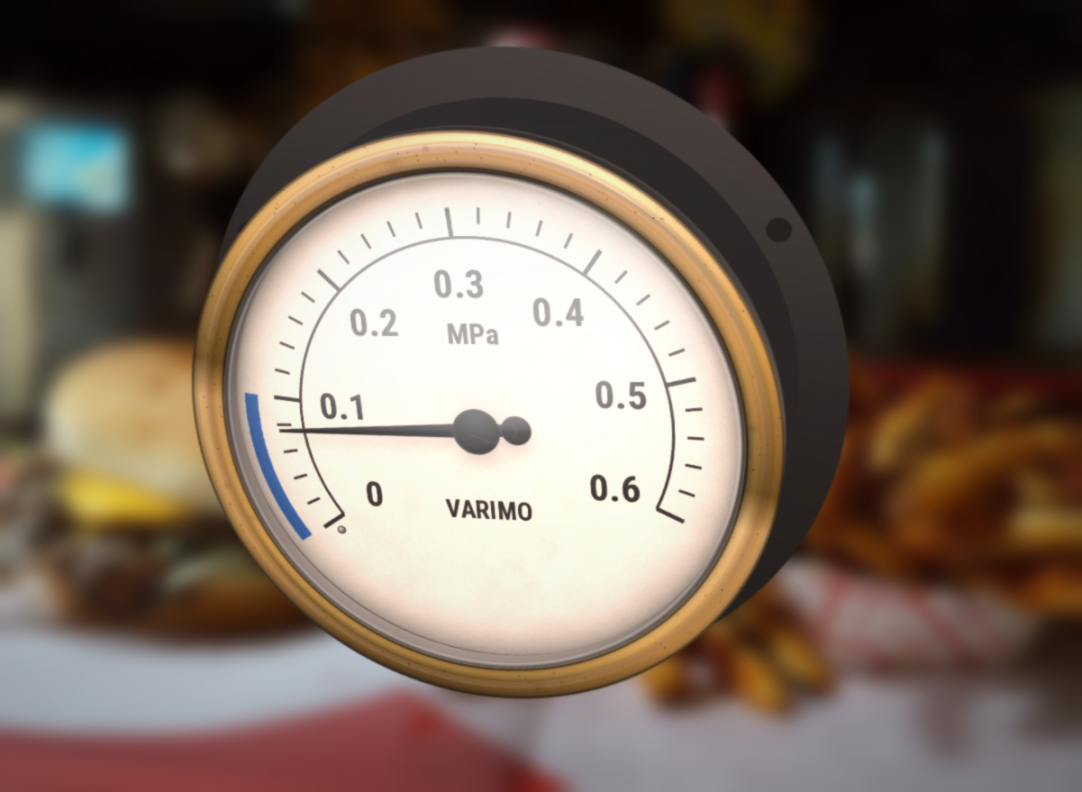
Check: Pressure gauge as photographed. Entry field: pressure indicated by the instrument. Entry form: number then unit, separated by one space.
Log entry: 0.08 MPa
